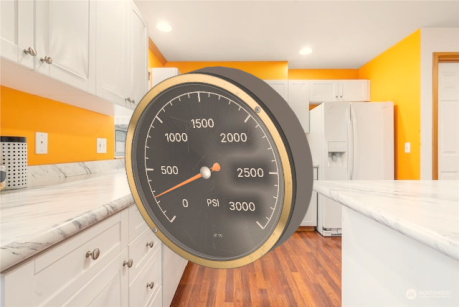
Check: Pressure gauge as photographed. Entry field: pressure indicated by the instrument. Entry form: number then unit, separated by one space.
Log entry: 250 psi
